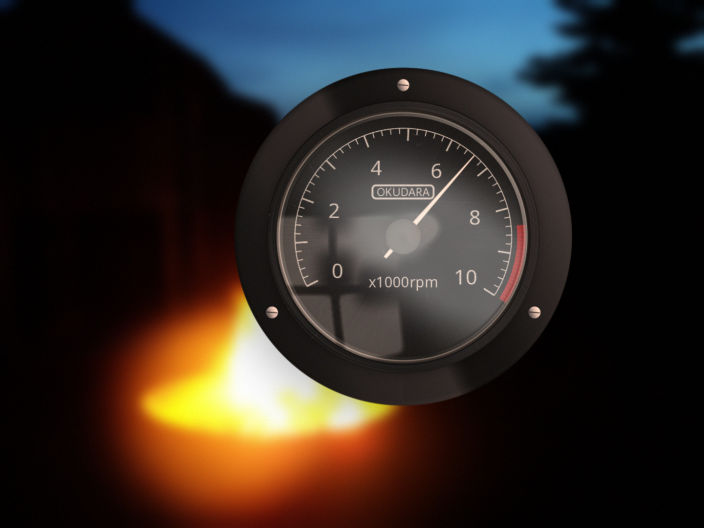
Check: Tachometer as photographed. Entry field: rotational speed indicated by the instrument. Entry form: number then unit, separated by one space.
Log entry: 6600 rpm
